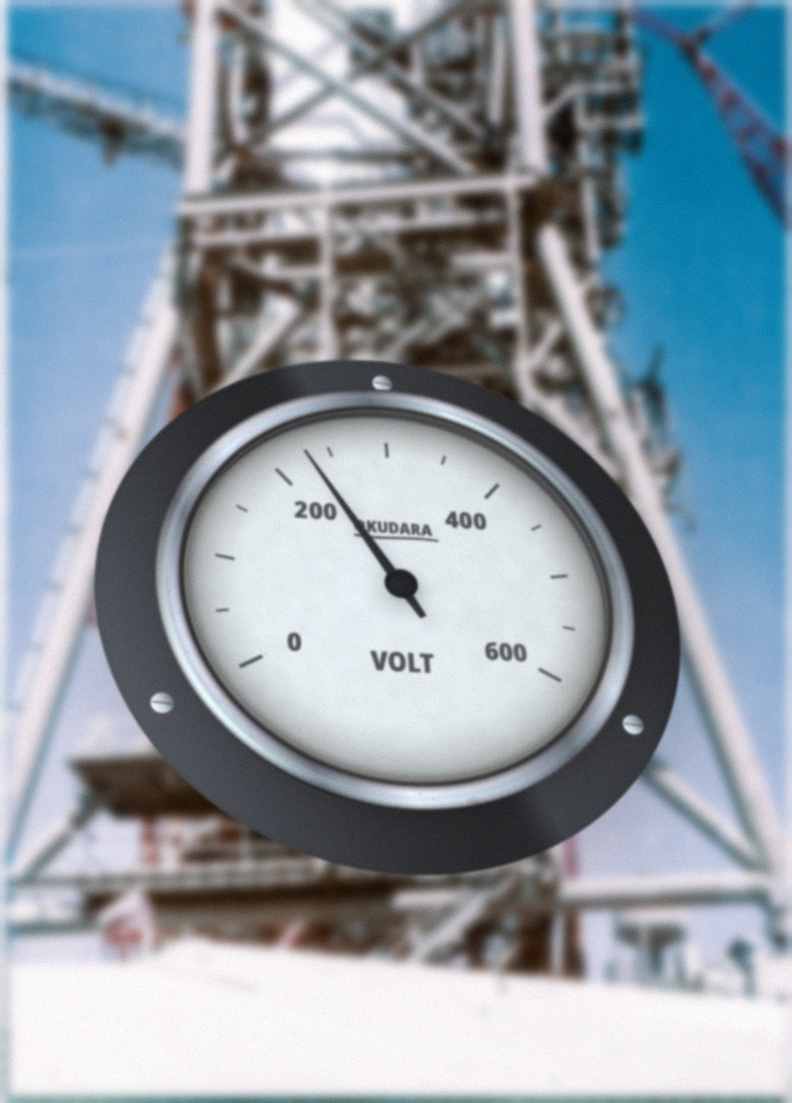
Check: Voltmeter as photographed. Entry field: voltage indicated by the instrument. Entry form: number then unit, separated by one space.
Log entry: 225 V
